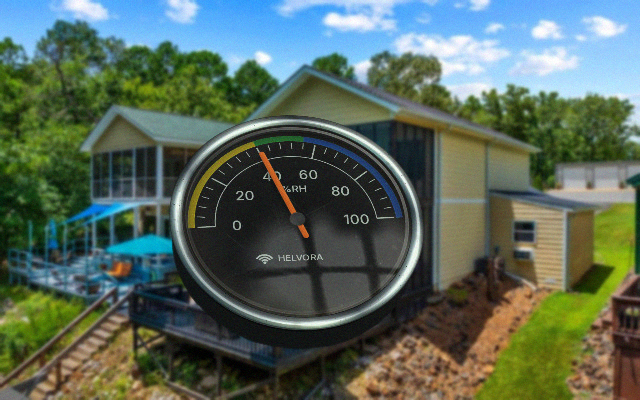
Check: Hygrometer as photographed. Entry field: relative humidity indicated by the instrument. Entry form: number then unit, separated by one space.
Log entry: 40 %
